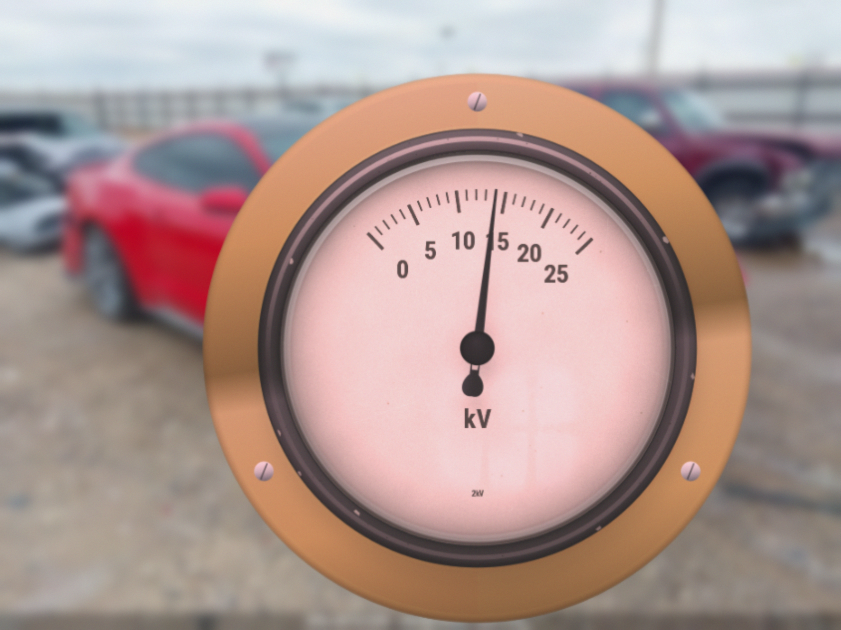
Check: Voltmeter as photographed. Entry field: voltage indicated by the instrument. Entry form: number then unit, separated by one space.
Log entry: 14 kV
